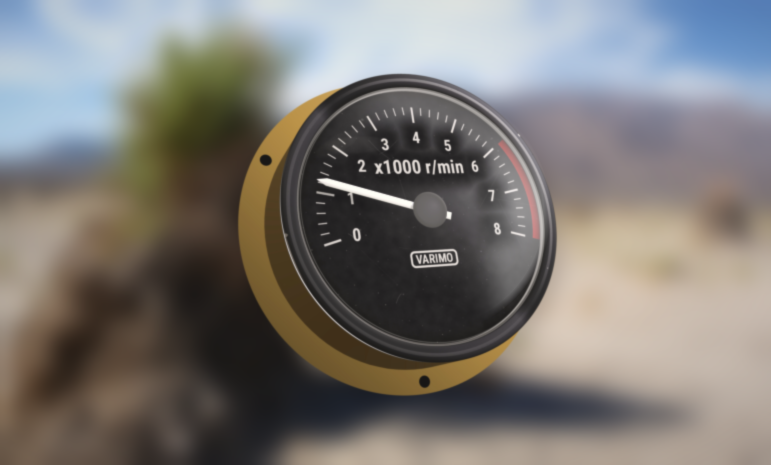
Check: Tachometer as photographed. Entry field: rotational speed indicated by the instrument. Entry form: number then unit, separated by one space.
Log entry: 1200 rpm
